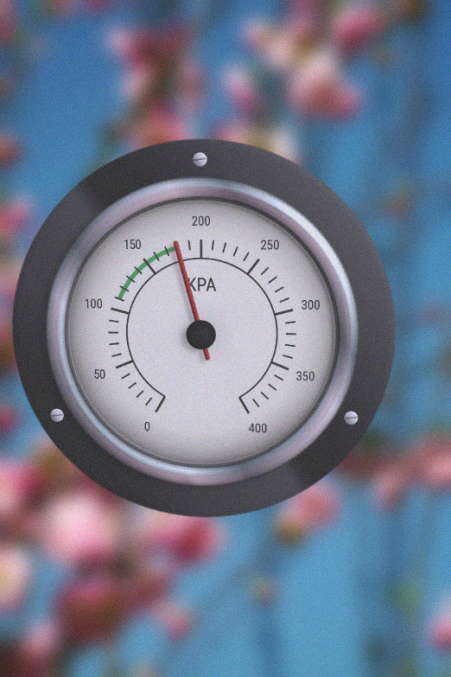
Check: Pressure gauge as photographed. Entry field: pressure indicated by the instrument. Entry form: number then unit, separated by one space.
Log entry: 180 kPa
